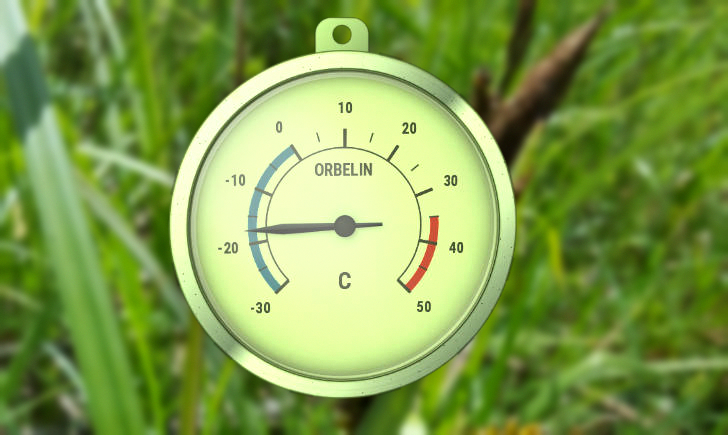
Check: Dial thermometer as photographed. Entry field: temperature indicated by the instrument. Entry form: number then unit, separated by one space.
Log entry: -17.5 °C
